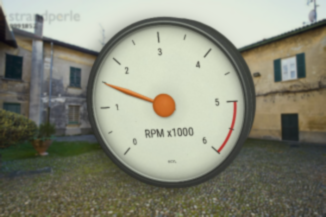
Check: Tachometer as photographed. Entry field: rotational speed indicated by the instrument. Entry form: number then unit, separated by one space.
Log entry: 1500 rpm
